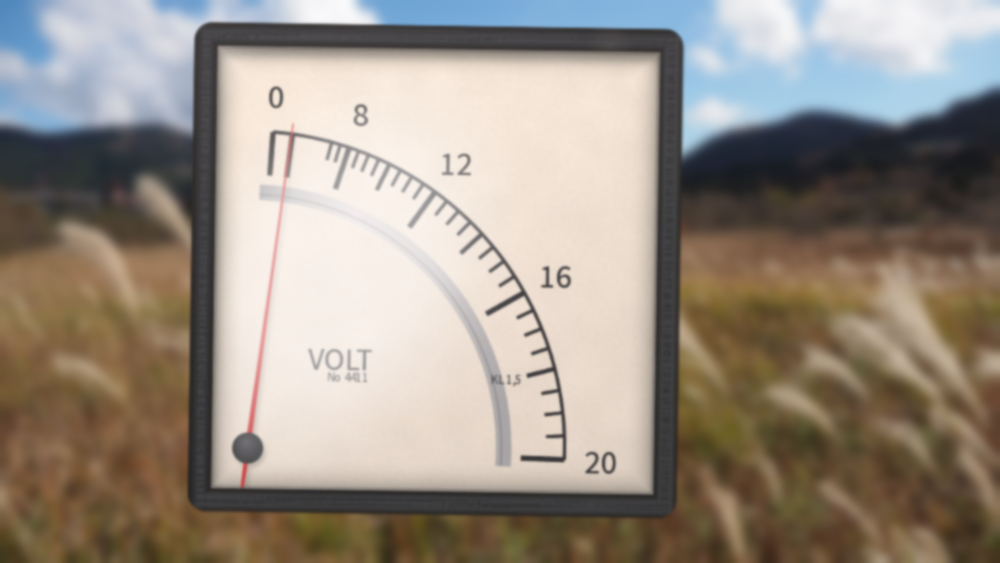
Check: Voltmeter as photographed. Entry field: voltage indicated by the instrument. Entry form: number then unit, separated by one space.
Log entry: 4 V
